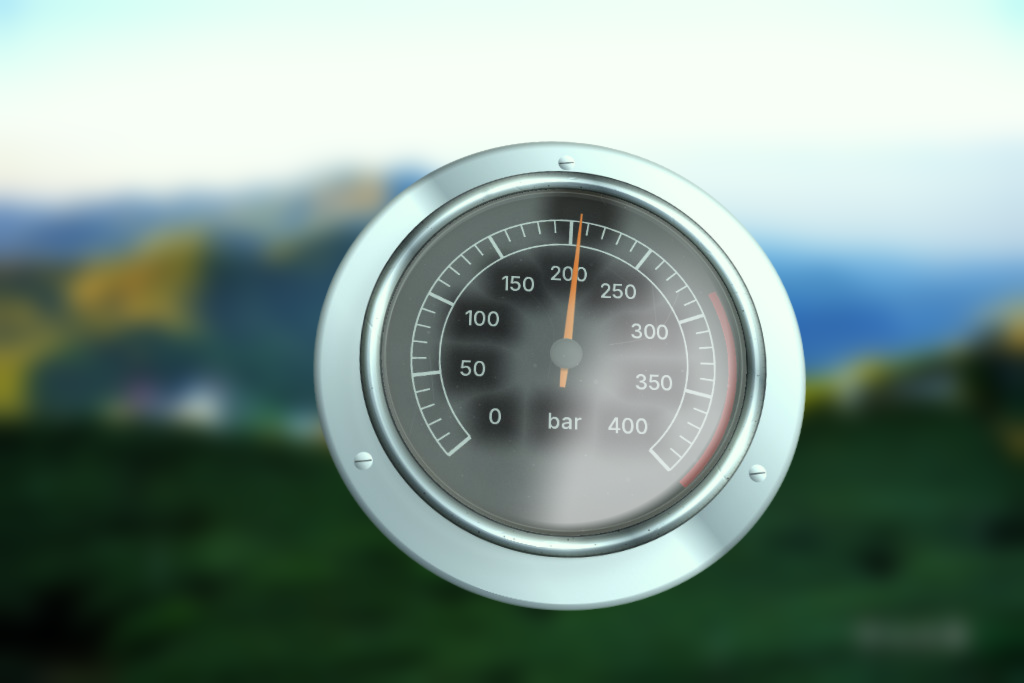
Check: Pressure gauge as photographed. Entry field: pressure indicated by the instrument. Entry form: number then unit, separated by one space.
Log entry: 205 bar
